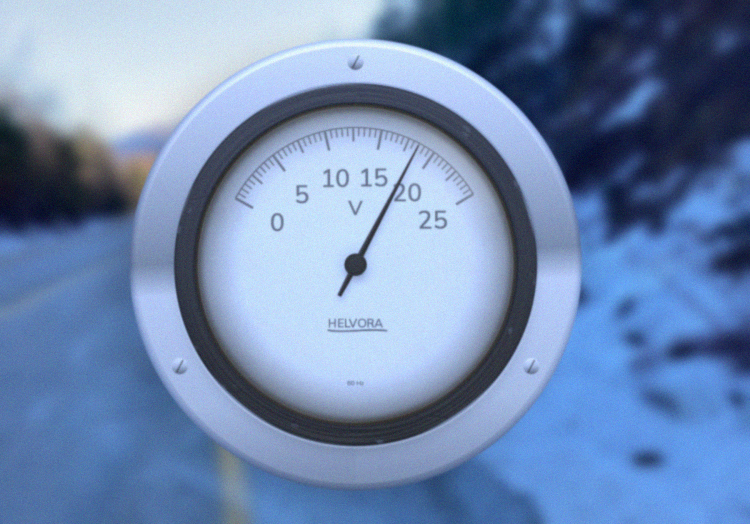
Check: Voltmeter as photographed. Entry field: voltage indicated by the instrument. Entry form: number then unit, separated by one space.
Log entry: 18.5 V
